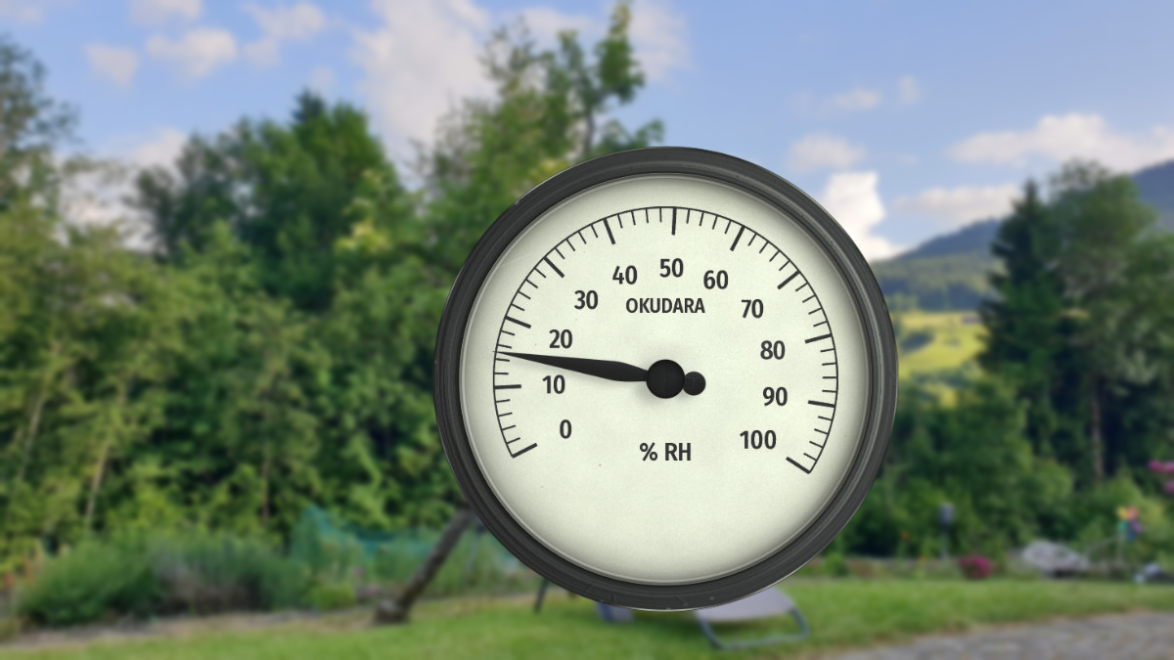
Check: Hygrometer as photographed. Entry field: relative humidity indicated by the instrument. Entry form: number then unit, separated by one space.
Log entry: 15 %
